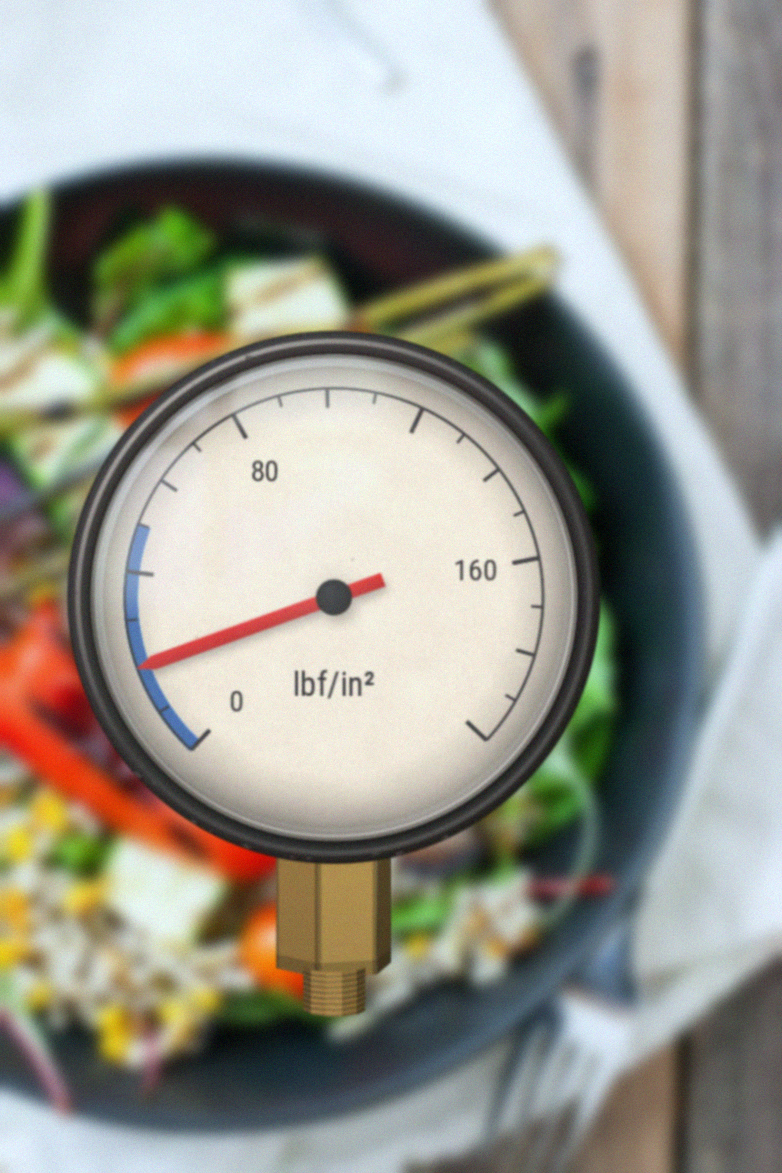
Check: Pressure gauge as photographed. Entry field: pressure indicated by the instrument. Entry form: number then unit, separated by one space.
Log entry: 20 psi
